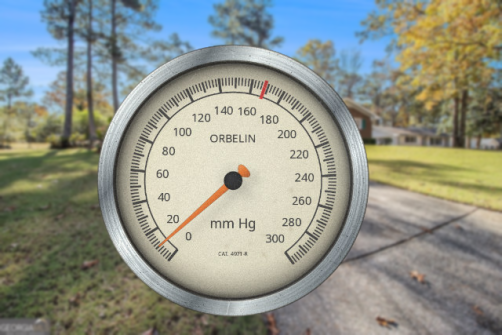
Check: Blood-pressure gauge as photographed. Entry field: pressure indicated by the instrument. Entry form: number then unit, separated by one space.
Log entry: 10 mmHg
